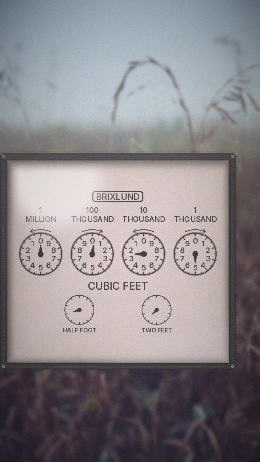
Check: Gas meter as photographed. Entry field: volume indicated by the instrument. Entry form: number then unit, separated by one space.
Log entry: 2500 ft³
